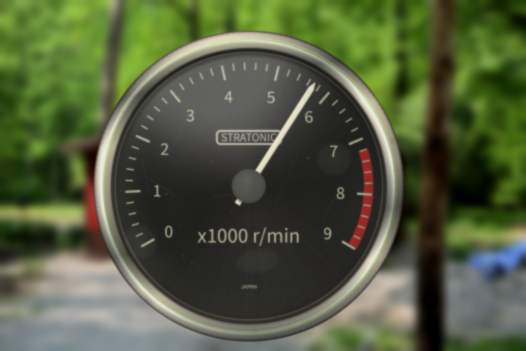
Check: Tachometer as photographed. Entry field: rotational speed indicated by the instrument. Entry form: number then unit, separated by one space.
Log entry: 5700 rpm
